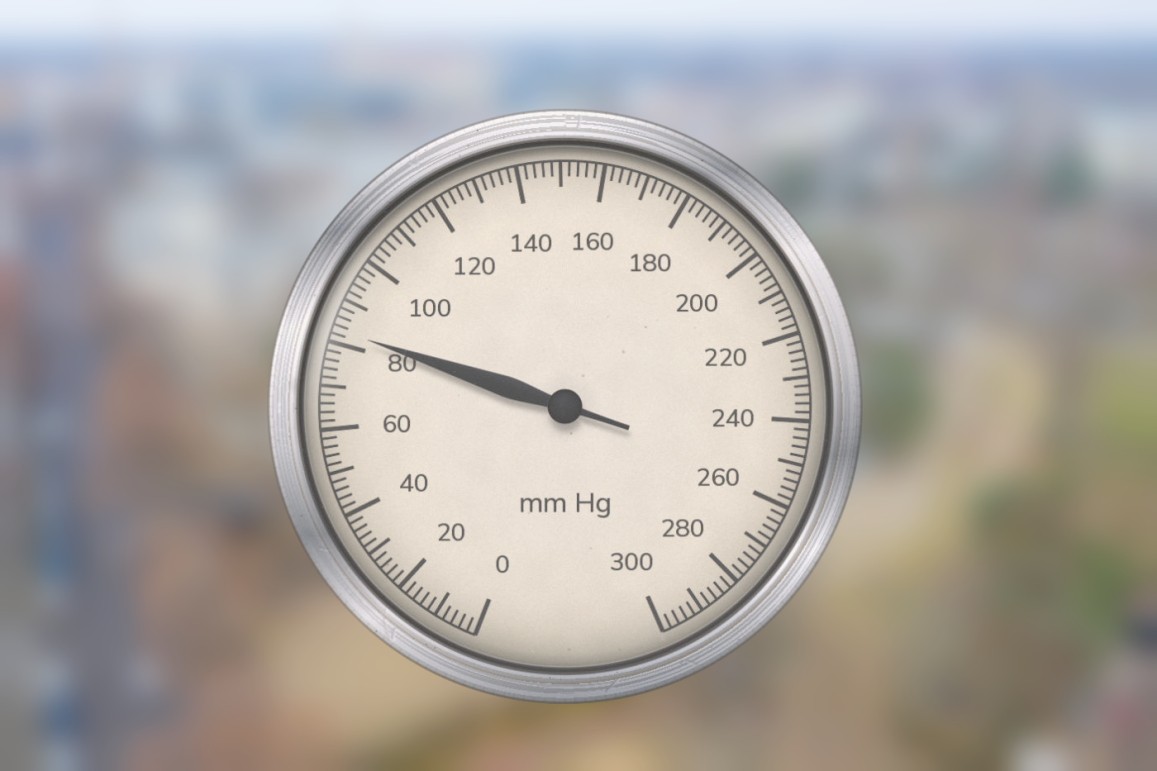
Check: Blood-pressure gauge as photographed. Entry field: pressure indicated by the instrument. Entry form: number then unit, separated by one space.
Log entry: 83 mmHg
